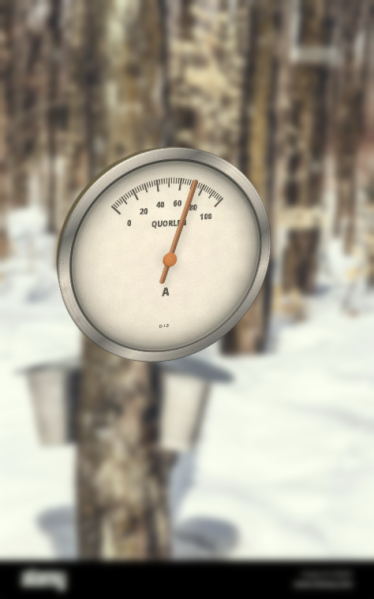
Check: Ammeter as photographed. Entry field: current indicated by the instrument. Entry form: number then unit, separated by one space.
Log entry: 70 A
